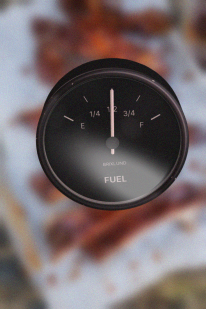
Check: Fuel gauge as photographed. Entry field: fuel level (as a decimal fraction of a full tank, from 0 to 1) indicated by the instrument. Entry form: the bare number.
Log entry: 0.5
